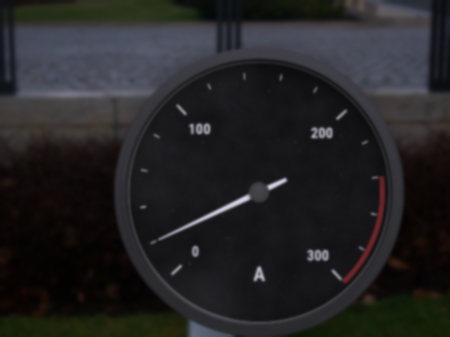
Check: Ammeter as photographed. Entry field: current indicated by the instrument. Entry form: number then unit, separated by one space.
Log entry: 20 A
